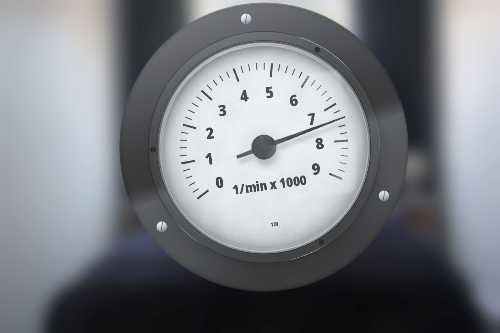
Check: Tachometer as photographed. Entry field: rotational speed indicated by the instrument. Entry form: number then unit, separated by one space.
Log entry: 7400 rpm
